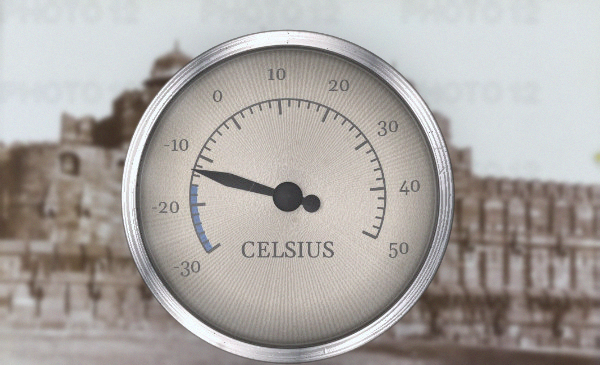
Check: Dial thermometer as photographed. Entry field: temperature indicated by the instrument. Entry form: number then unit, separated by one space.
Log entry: -13 °C
